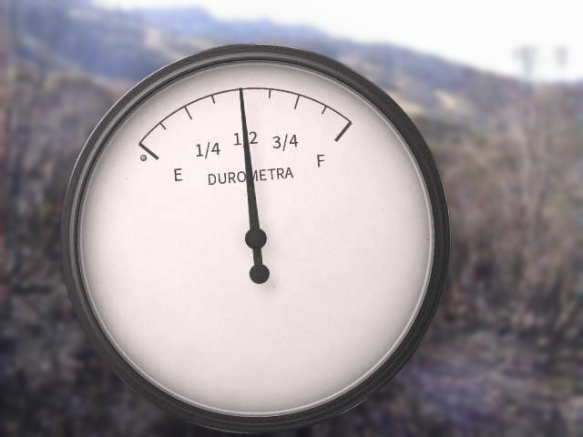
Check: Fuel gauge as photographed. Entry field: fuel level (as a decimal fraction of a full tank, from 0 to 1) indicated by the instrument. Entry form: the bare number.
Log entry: 0.5
